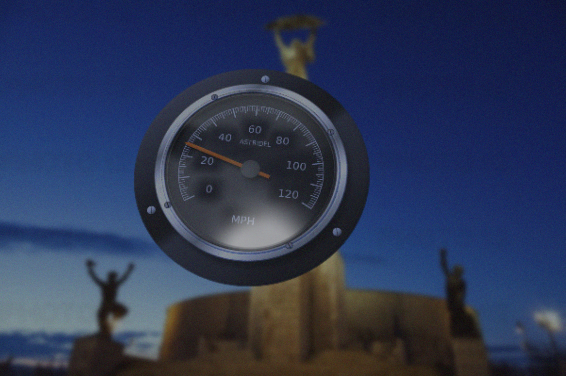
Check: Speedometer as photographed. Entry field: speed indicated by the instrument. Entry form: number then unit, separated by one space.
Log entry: 25 mph
